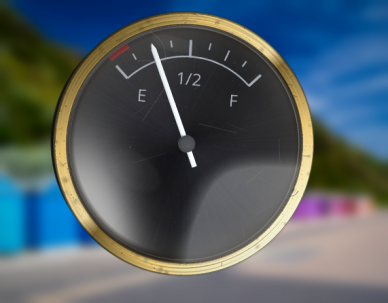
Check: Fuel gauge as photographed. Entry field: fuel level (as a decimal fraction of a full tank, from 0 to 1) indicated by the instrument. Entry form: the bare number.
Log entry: 0.25
